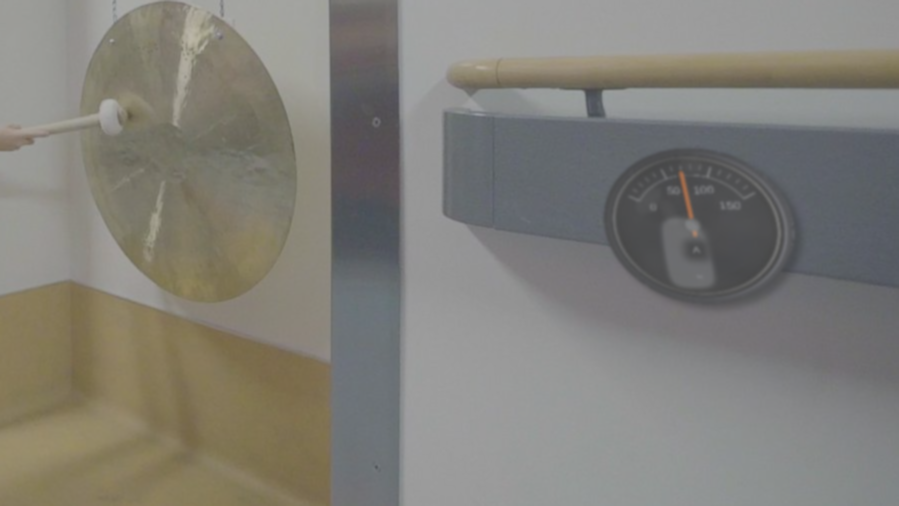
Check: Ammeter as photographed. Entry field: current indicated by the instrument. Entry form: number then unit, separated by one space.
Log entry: 70 A
